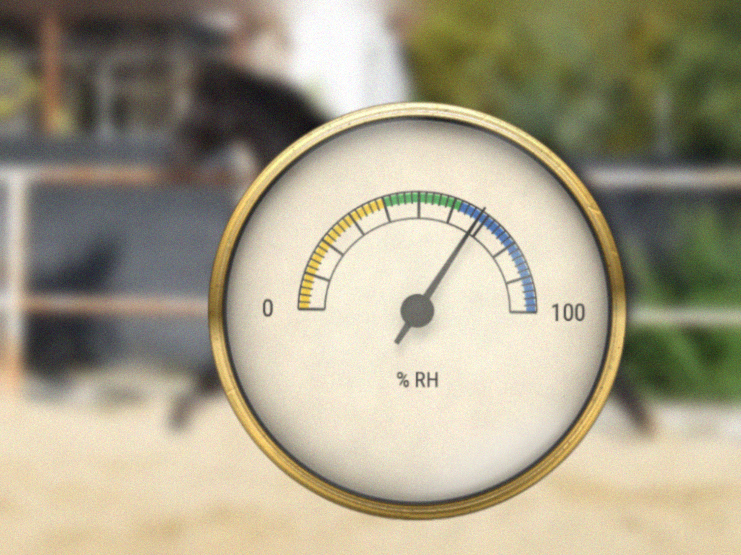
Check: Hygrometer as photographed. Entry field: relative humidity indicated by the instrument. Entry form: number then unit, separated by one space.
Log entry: 68 %
